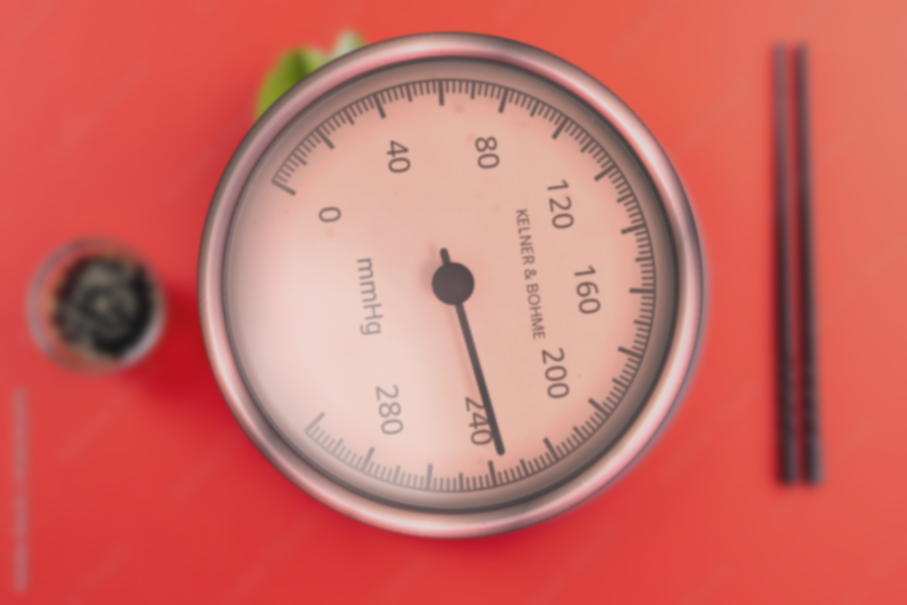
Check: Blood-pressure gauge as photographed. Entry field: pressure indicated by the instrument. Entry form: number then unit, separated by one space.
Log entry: 236 mmHg
